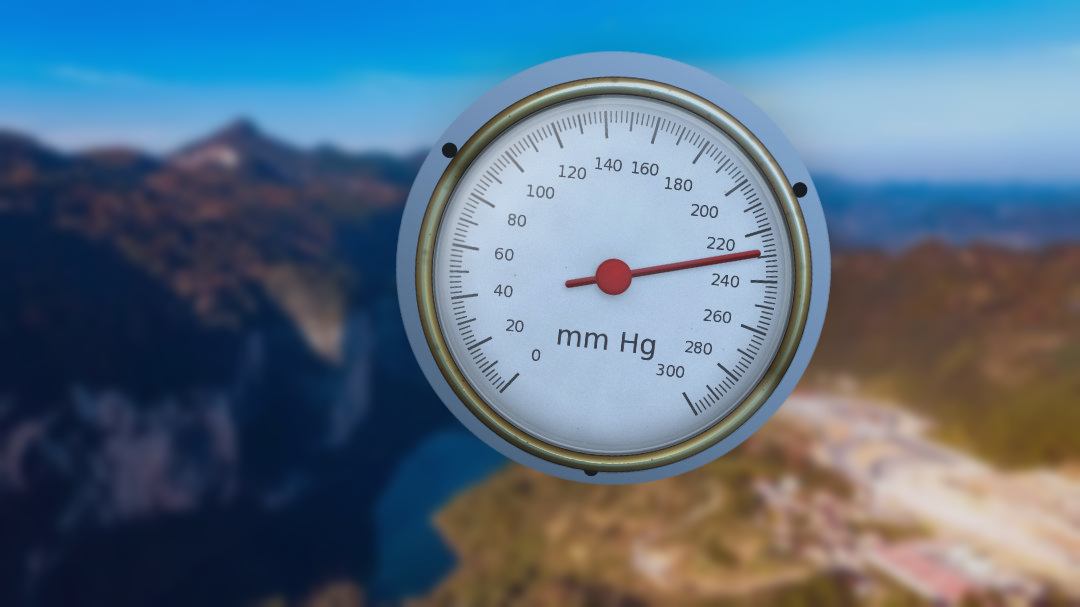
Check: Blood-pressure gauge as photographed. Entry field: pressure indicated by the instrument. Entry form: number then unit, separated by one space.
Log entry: 228 mmHg
